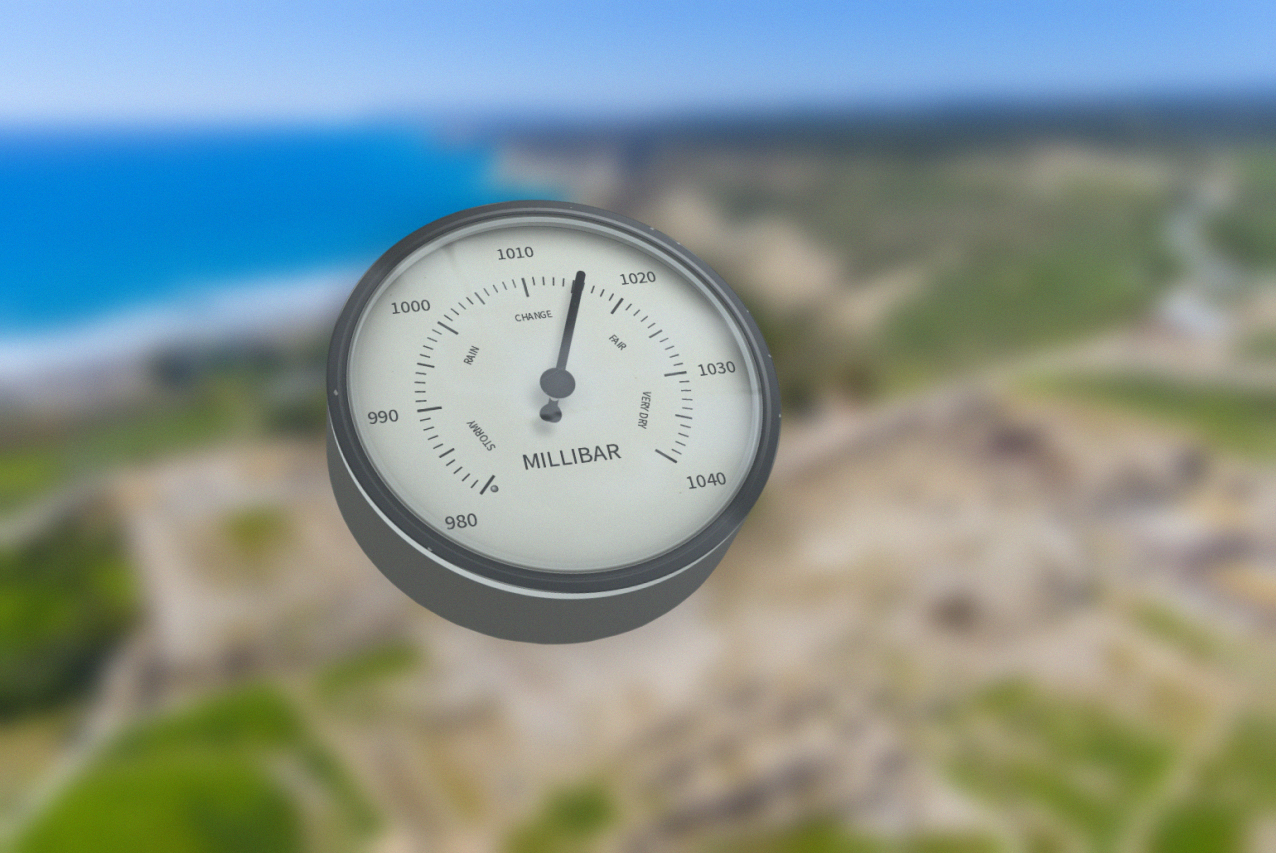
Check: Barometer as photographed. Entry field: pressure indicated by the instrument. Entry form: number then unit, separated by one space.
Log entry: 1015.5 mbar
